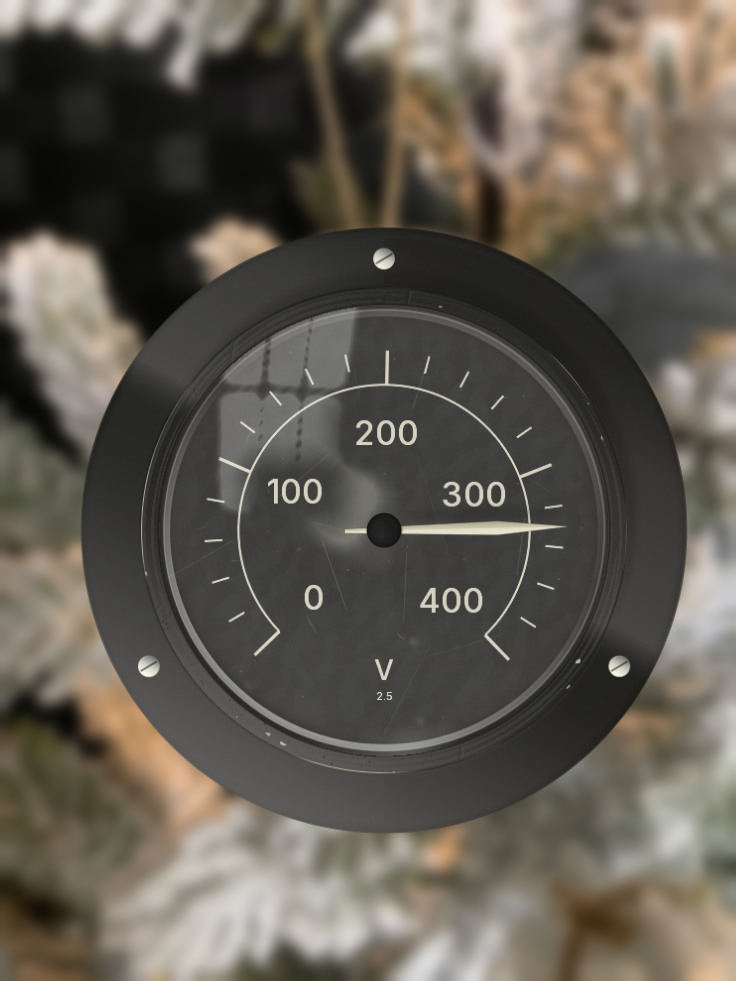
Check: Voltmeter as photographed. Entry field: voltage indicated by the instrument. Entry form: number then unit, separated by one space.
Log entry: 330 V
